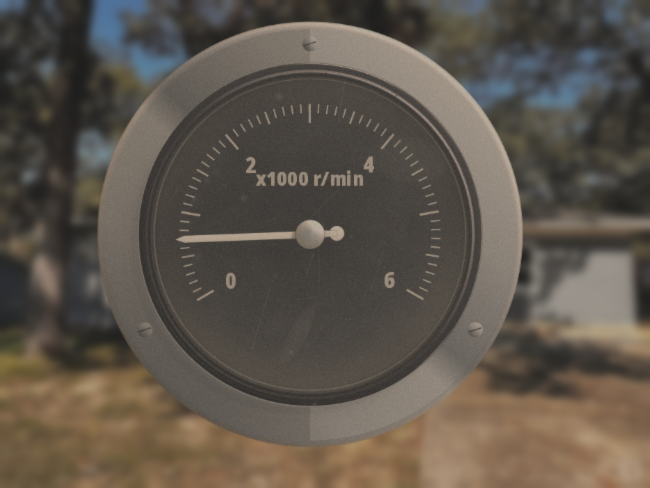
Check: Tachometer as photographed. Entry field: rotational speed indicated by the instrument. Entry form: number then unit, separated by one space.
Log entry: 700 rpm
